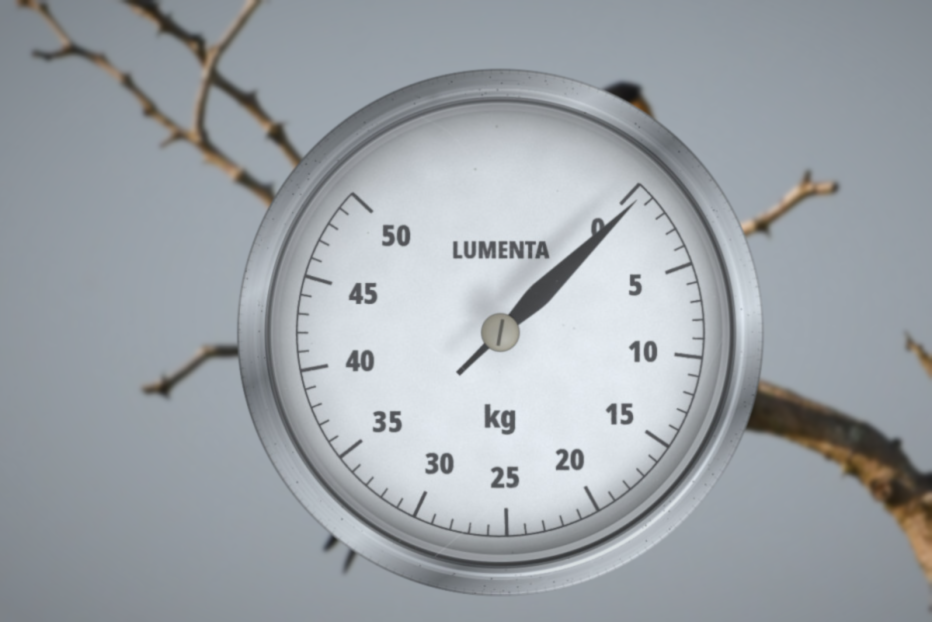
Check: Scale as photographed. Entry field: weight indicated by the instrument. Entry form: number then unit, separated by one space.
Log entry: 0.5 kg
